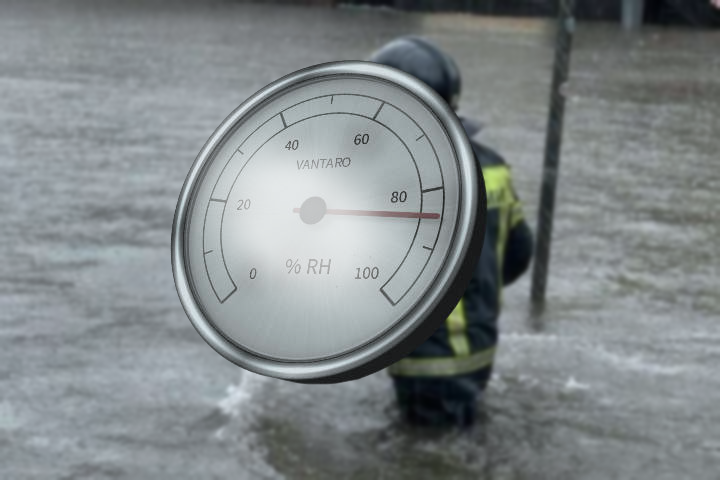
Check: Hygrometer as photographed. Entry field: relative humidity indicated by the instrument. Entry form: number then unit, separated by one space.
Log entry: 85 %
